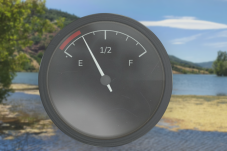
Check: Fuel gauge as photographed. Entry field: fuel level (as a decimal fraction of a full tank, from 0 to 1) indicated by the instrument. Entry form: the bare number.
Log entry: 0.25
